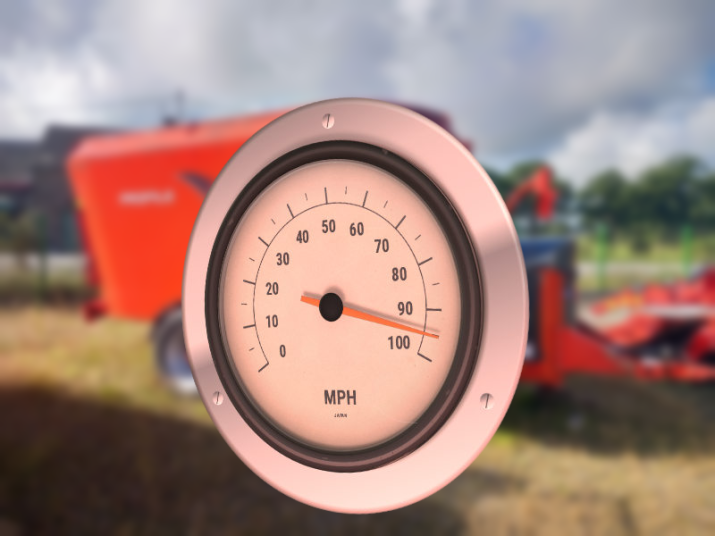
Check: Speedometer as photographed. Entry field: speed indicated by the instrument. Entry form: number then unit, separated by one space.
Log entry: 95 mph
